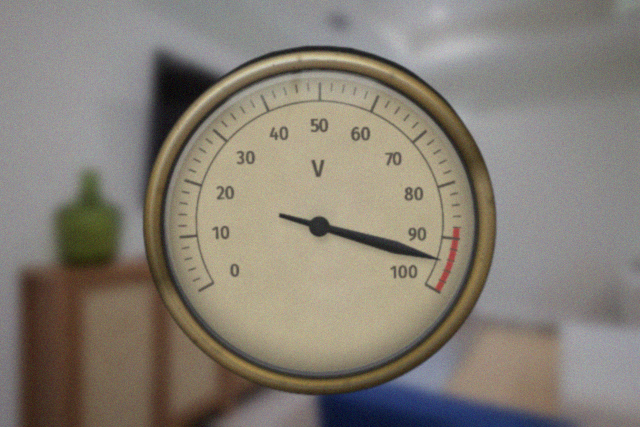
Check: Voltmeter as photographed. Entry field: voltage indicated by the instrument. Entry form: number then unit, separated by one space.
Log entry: 94 V
